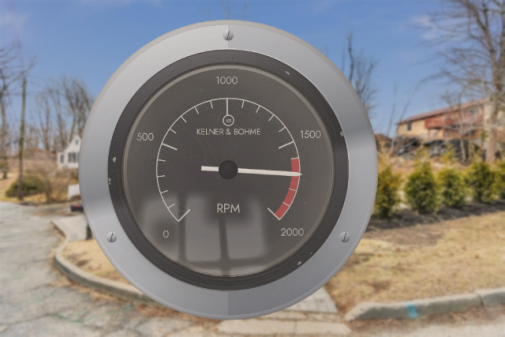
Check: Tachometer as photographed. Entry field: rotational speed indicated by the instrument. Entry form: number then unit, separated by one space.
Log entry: 1700 rpm
